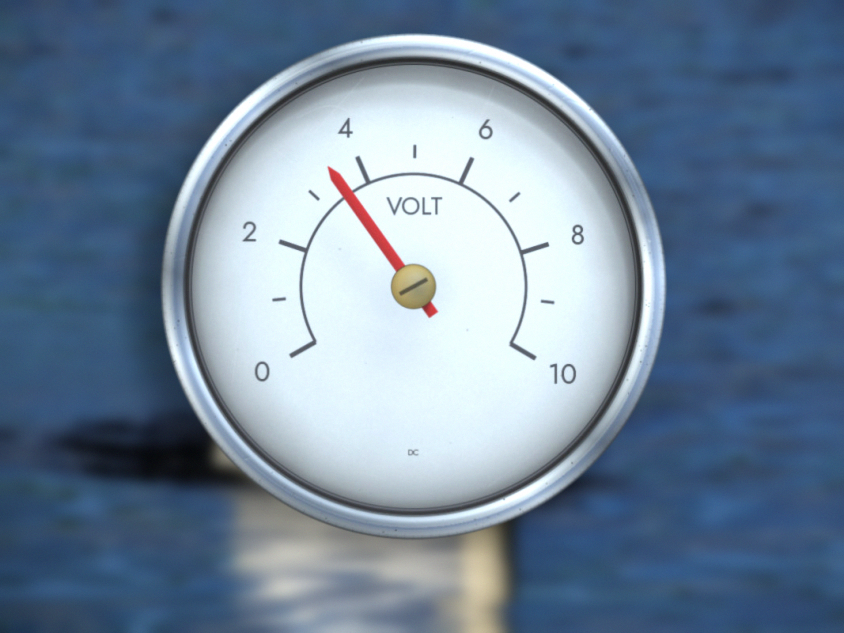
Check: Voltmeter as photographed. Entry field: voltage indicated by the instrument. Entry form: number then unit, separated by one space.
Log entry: 3.5 V
